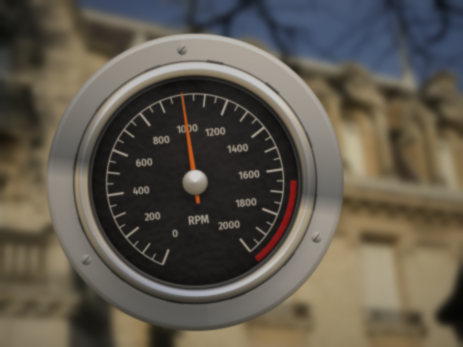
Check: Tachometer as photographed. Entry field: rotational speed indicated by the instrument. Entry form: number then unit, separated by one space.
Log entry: 1000 rpm
